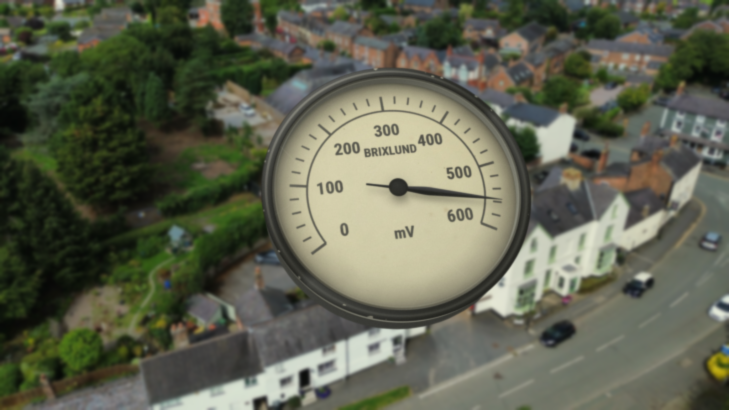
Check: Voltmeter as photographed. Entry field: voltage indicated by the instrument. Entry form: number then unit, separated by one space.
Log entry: 560 mV
